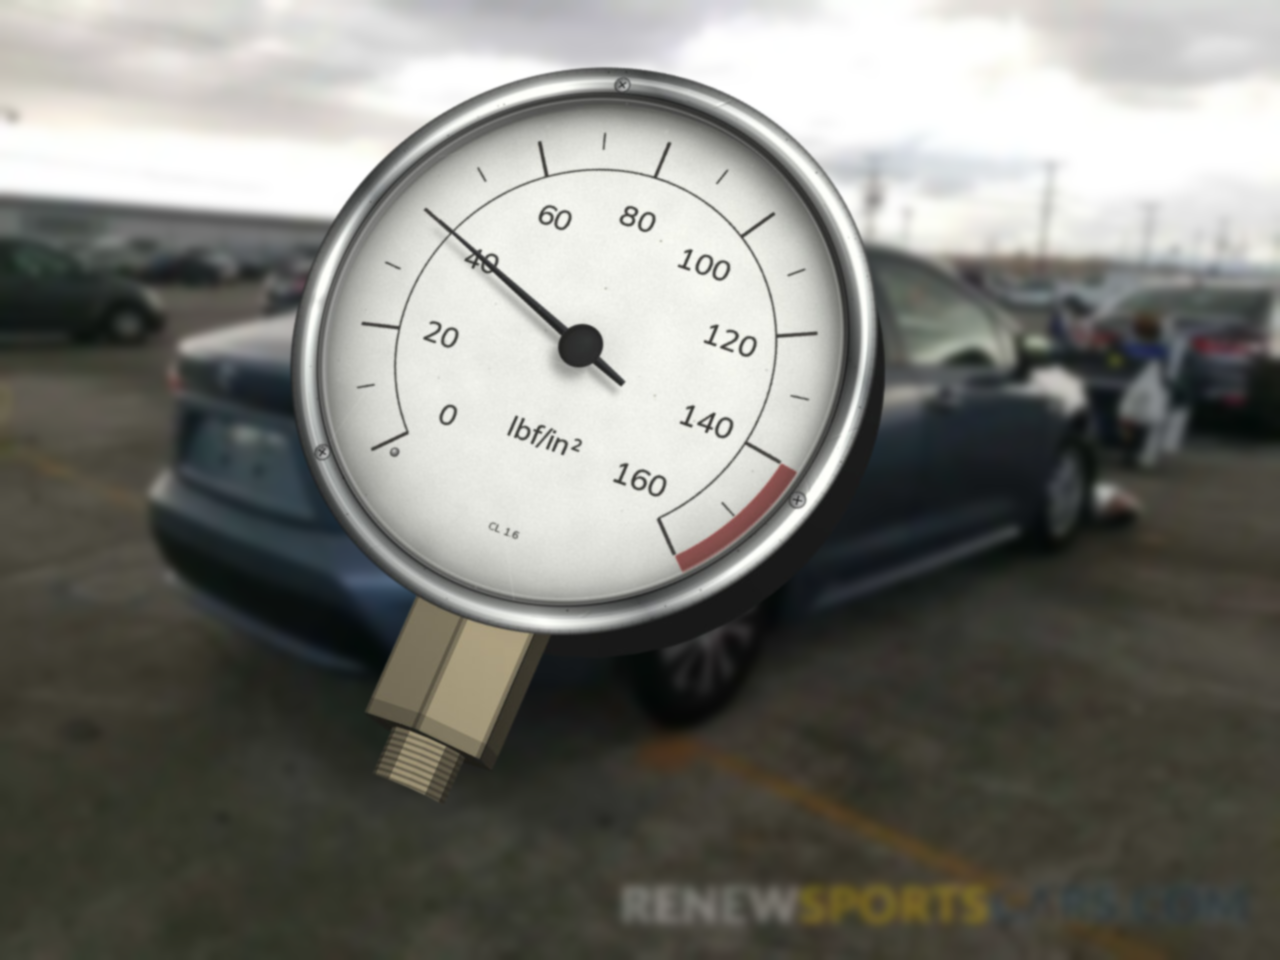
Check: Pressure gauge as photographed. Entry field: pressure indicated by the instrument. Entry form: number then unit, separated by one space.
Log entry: 40 psi
